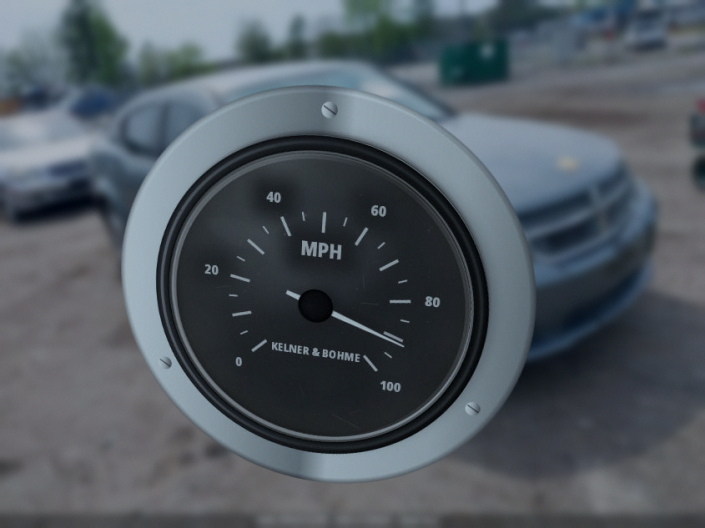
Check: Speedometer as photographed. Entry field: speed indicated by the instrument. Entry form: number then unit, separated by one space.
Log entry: 90 mph
